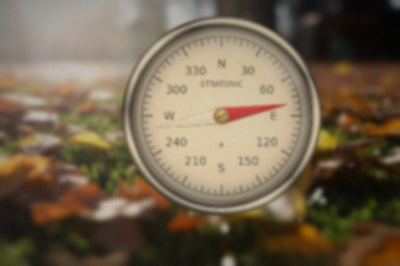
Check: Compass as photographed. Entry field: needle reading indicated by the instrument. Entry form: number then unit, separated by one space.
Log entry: 80 °
